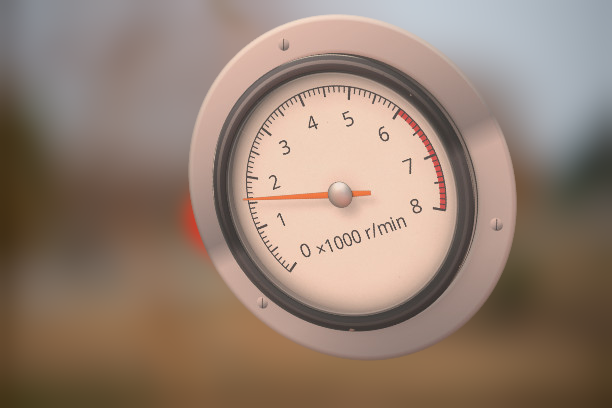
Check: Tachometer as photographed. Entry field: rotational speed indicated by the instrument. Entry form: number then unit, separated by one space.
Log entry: 1600 rpm
